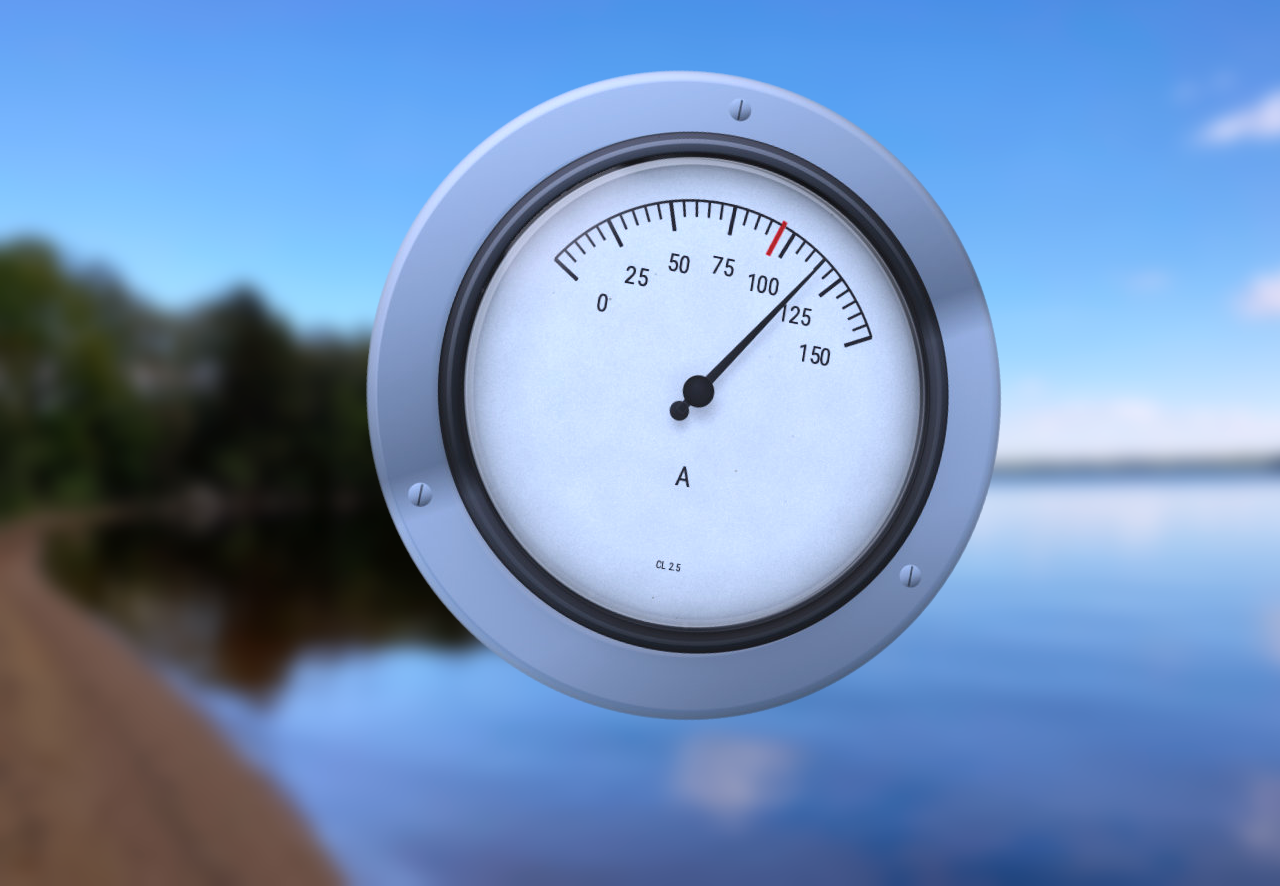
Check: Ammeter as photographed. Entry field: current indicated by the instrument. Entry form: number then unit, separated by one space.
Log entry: 115 A
